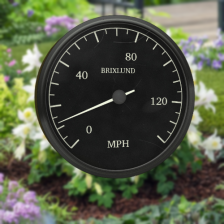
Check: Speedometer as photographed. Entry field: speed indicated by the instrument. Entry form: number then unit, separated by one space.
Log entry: 12.5 mph
